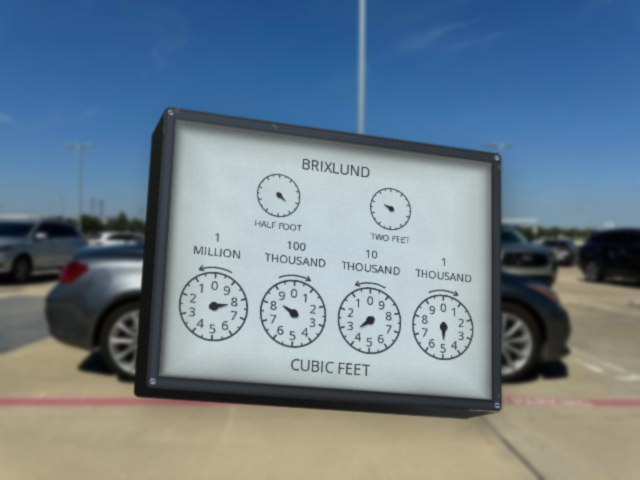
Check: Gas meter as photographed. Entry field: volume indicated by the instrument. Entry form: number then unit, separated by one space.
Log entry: 783500 ft³
